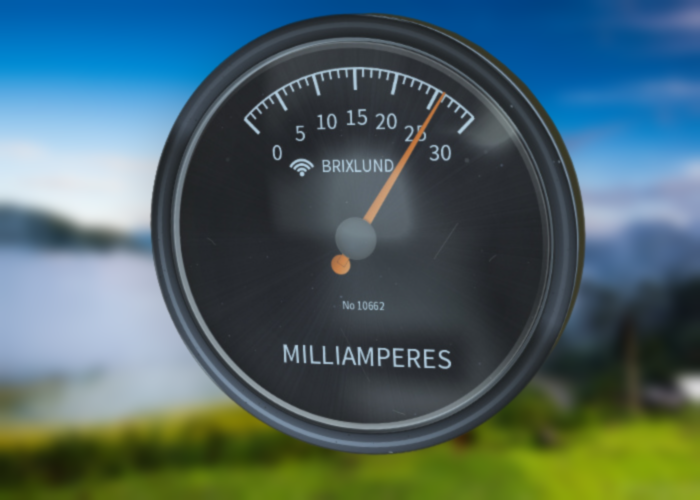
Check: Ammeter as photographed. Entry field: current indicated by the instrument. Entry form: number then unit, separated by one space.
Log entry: 26 mA
